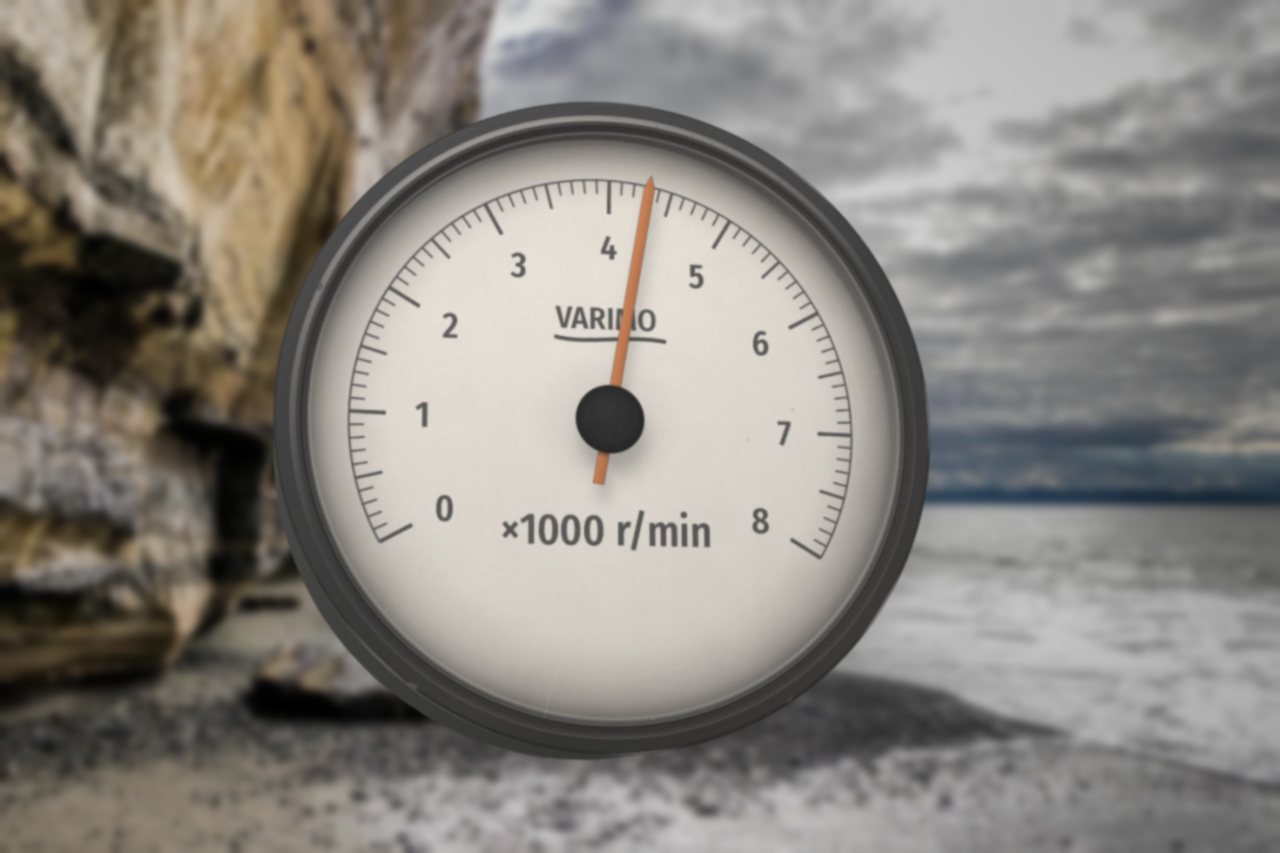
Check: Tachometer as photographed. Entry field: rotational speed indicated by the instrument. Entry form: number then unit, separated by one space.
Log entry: 4300 rpm
